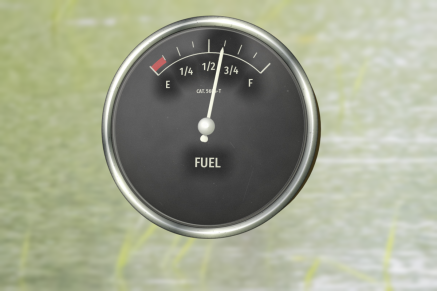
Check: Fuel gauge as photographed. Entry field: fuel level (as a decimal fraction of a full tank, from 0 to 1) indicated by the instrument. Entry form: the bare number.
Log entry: 0.625
